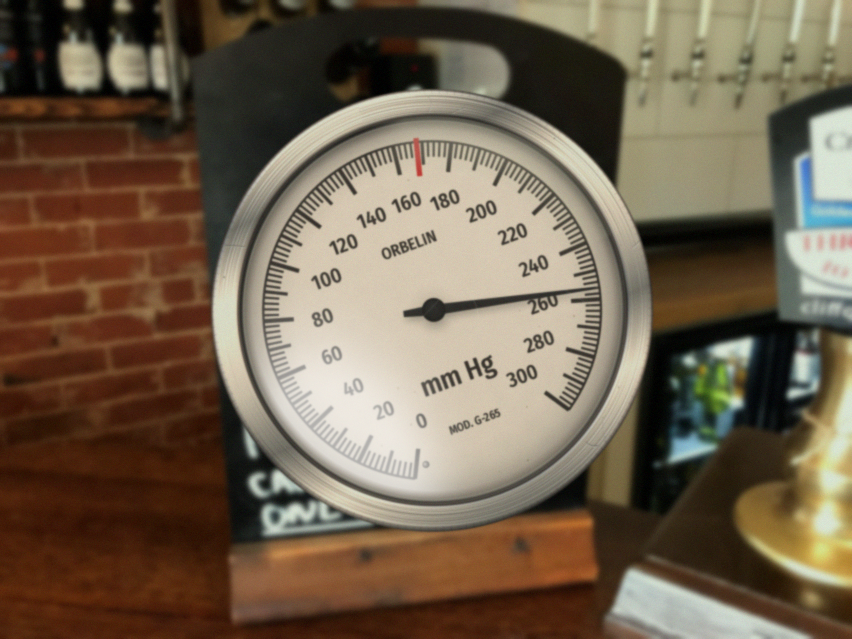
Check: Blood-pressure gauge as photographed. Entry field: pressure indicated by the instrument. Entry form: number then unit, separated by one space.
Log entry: 256 mmHg
